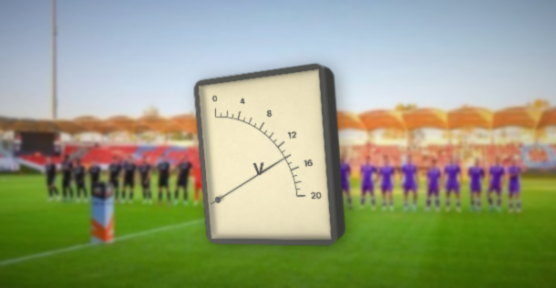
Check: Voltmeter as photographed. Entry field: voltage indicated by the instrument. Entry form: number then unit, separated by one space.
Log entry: 14 V
